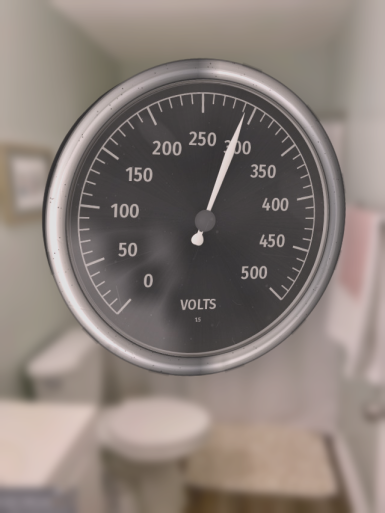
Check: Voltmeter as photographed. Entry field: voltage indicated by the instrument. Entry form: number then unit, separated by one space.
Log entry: 290 V
